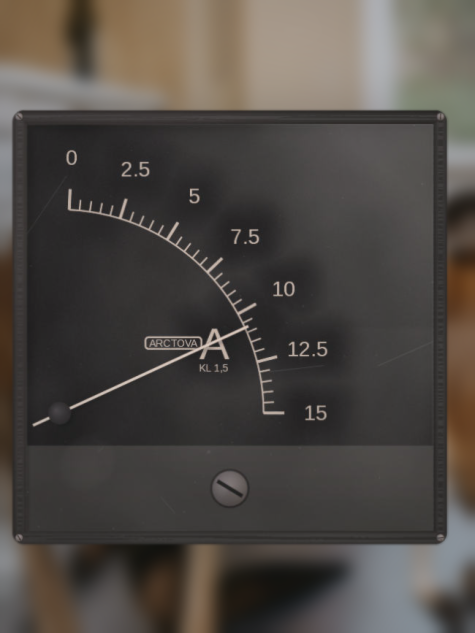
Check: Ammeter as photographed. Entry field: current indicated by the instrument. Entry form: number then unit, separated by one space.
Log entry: 10.75 A
